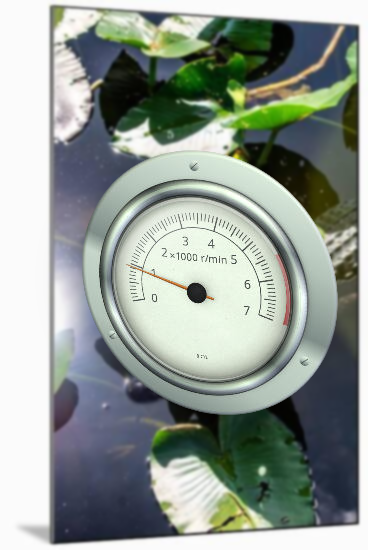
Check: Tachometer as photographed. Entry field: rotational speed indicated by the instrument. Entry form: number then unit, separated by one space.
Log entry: 1000 rpm
